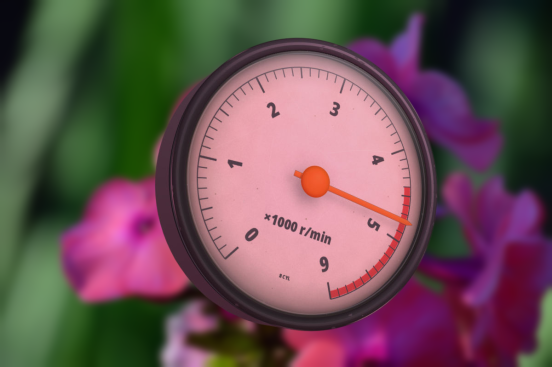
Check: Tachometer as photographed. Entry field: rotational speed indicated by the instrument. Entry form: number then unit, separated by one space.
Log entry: 4800 rpm
